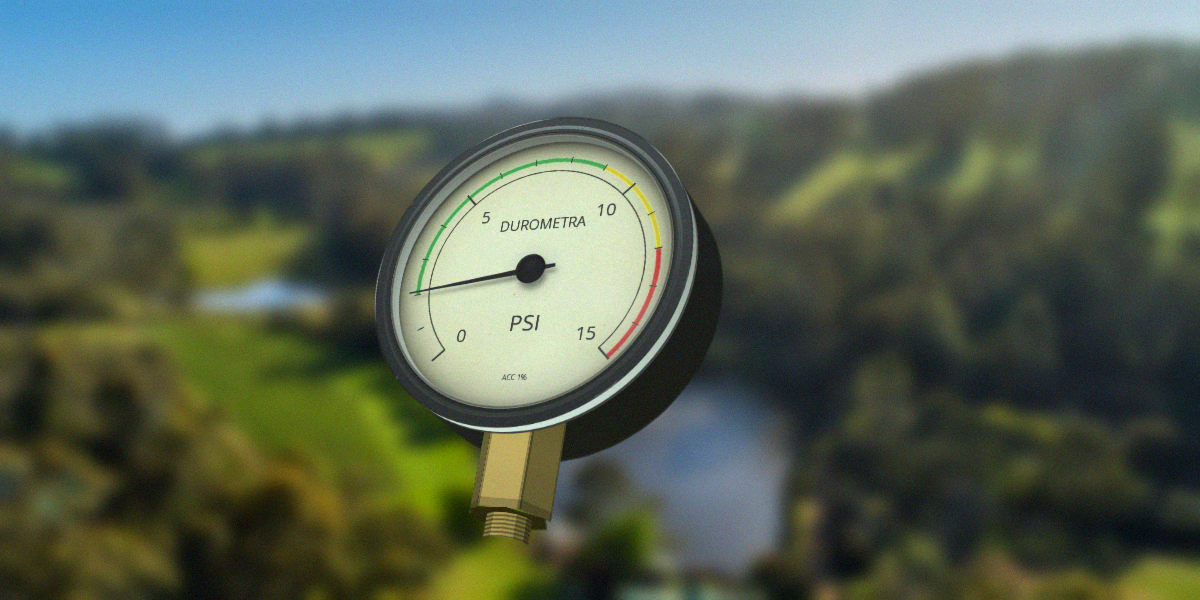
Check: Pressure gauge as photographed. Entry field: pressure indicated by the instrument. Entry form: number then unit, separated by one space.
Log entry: 2 psi
